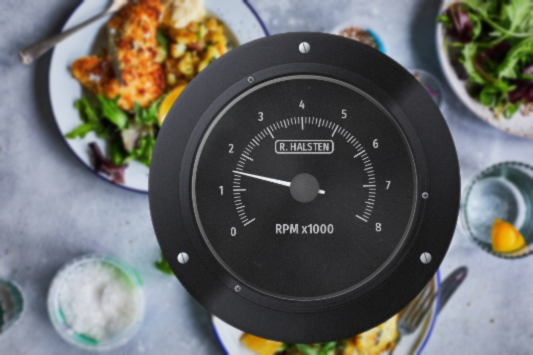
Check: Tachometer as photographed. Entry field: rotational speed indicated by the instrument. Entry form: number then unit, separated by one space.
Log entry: 1500 rpm
